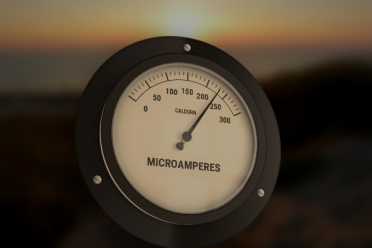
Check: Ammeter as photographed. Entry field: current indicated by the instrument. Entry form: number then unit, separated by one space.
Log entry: 230 µA
